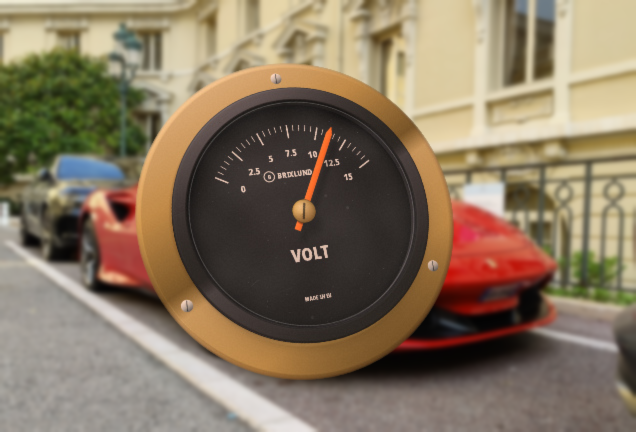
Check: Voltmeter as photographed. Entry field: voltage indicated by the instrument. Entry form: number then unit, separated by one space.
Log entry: 11 V
